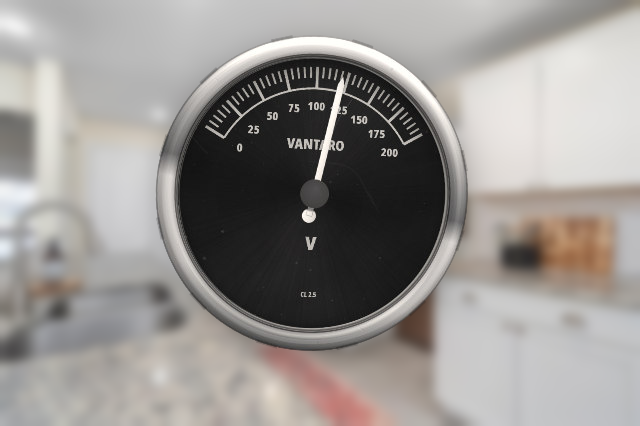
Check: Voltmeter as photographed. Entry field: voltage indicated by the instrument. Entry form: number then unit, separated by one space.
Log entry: 120 V
